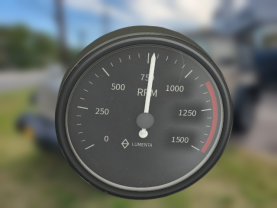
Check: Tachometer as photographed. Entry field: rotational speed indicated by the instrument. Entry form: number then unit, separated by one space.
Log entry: 775 rpm
